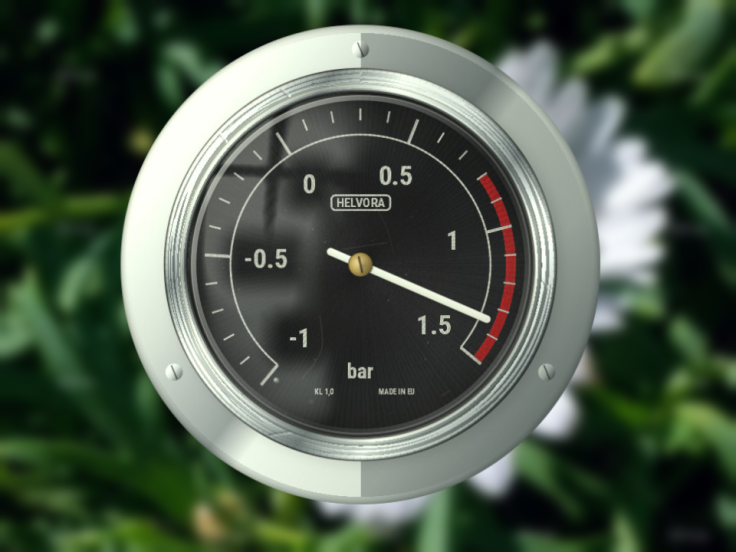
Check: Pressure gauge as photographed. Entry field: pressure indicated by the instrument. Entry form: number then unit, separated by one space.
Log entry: 1.35 bar
